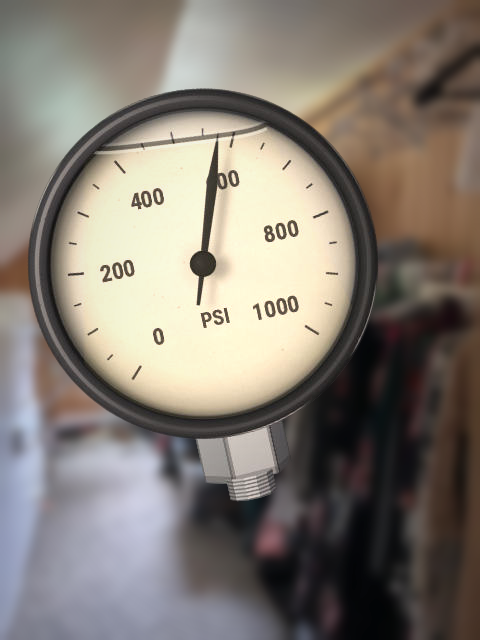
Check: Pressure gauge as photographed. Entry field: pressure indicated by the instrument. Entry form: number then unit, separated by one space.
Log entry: 575 psi
